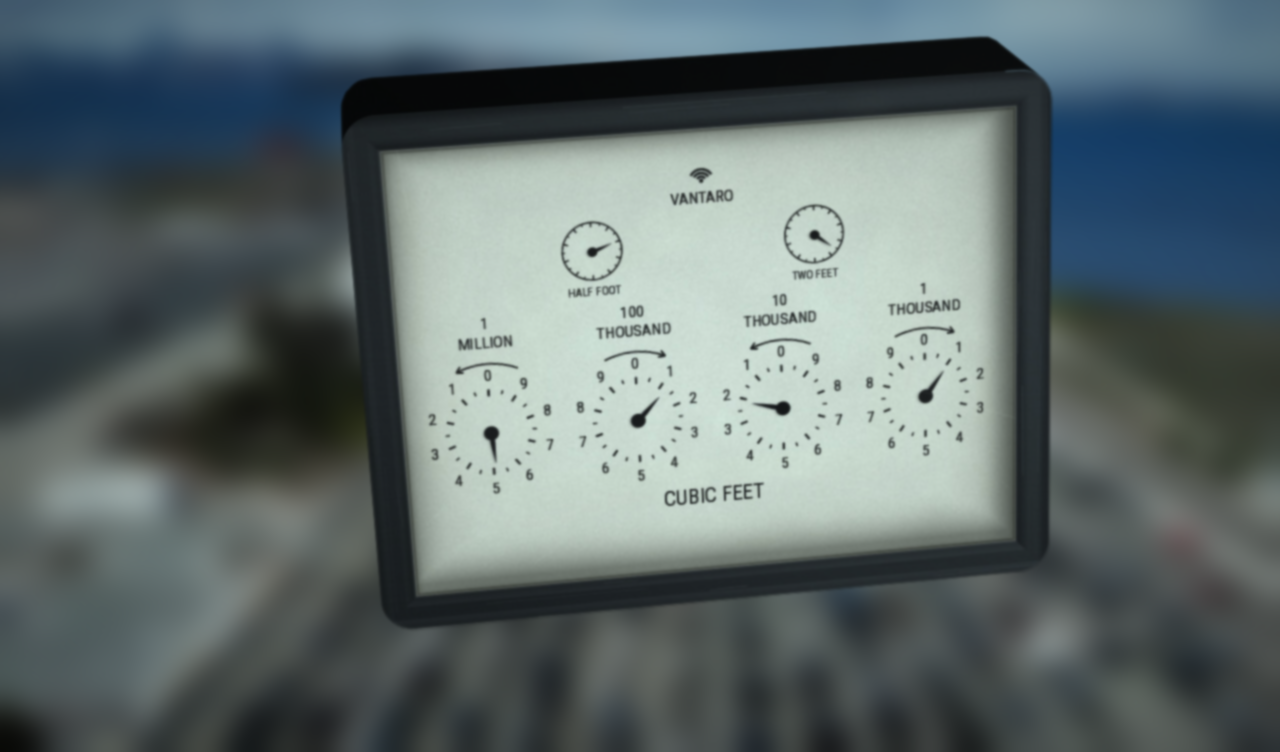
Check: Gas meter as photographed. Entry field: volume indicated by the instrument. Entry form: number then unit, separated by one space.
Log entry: 512100 ft³
